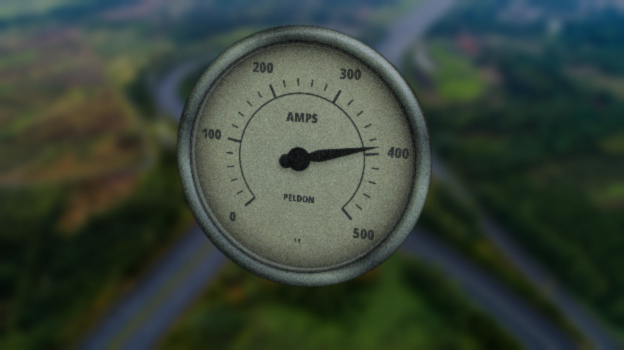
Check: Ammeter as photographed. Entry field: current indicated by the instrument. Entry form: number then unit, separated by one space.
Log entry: 390 A
